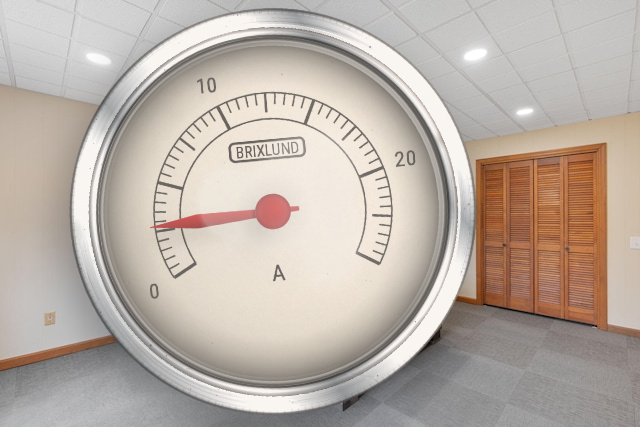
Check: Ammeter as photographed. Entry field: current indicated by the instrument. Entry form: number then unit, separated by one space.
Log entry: 2.75 A
